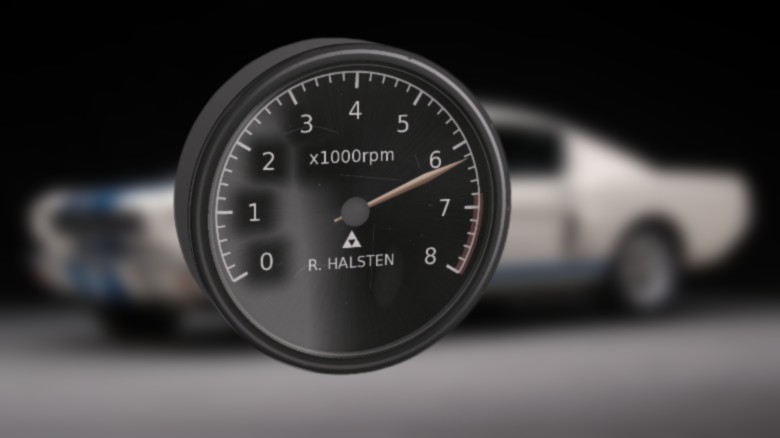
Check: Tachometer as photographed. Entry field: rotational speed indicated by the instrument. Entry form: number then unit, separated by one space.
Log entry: 6200 rpm
